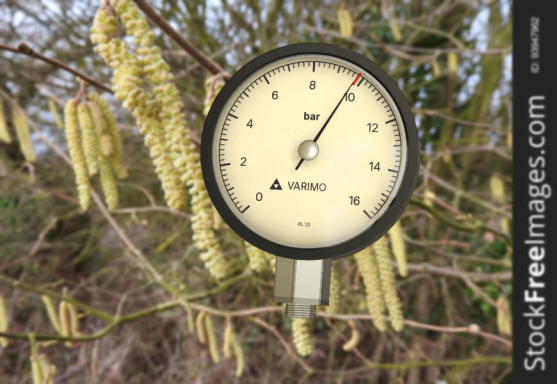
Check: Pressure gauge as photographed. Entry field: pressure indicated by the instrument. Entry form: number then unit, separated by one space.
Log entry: 9.8 bar
